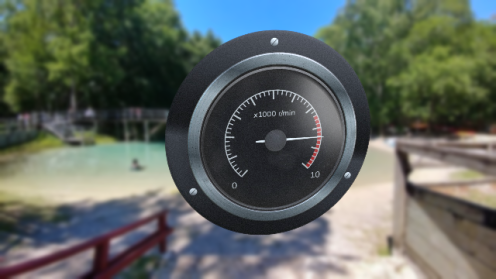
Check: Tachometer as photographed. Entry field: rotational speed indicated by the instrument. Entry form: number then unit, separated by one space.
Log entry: 8400 rpm
